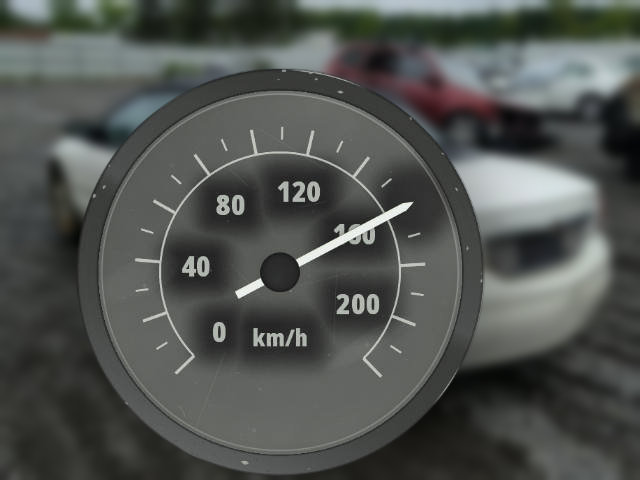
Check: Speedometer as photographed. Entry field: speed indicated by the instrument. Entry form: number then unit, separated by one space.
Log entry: 160 km/h
